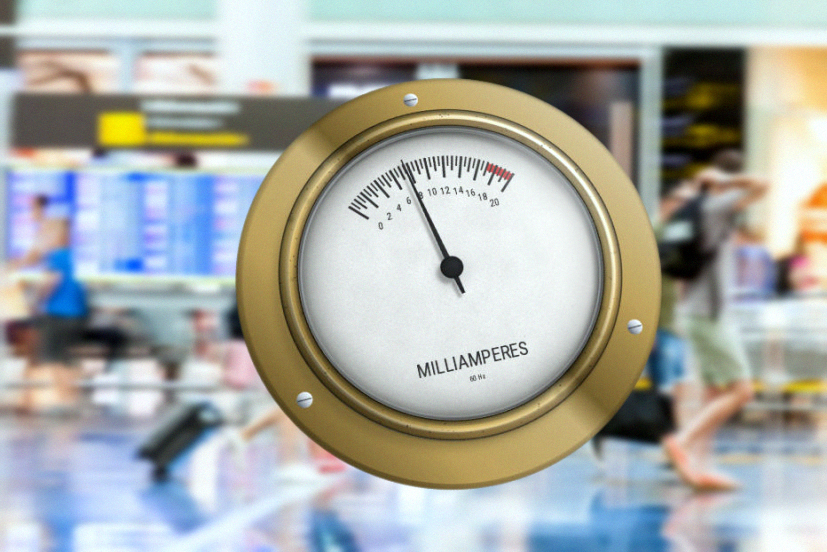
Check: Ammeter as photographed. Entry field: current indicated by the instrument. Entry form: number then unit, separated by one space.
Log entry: 7.5 mA
